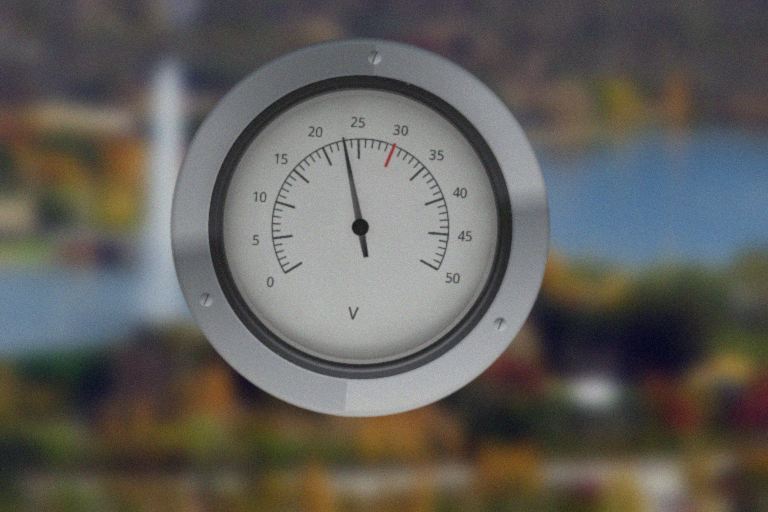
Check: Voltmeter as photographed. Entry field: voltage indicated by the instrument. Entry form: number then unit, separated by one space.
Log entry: 23 V
